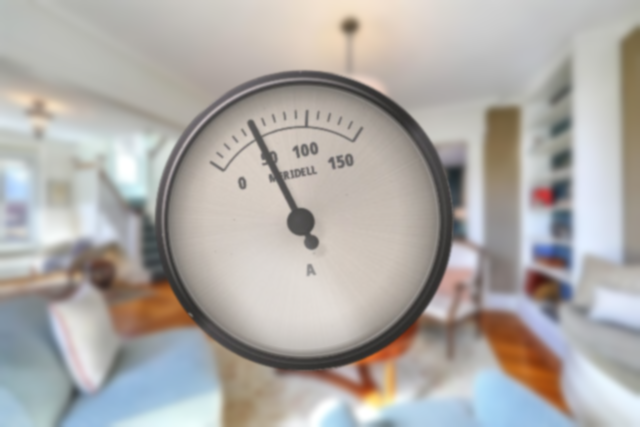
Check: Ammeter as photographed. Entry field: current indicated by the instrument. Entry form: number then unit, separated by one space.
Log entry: 50 A
